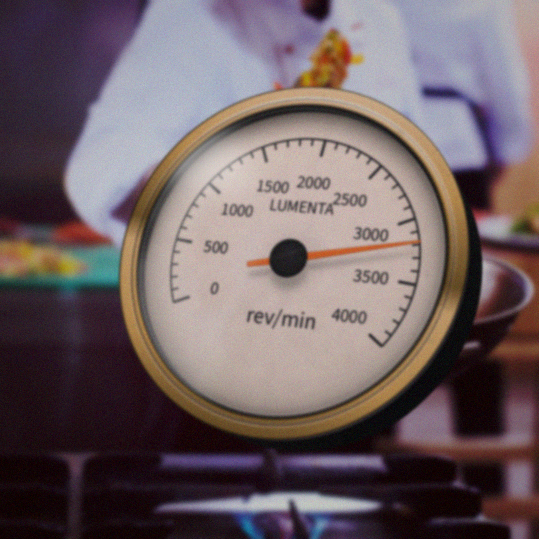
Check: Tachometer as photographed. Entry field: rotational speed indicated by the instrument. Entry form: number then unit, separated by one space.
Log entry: 3200 rpm
